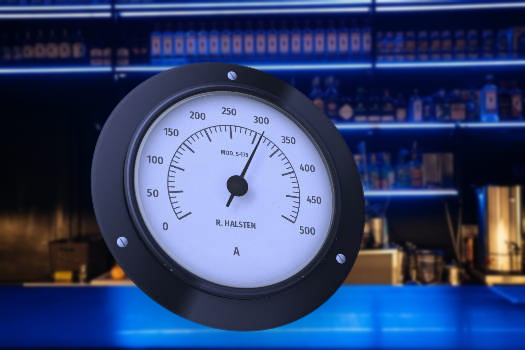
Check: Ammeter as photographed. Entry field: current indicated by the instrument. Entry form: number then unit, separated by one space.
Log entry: 310 A
